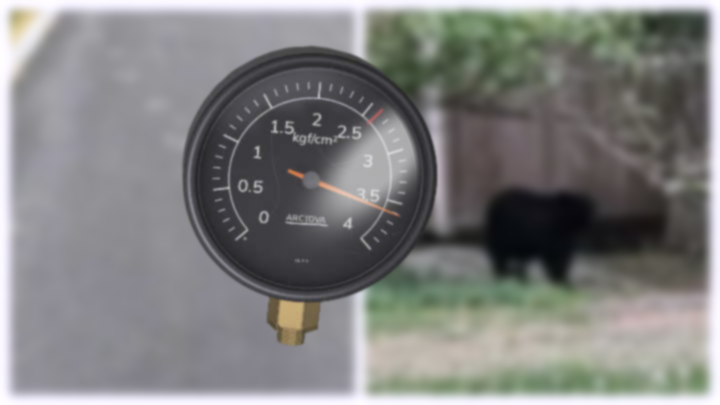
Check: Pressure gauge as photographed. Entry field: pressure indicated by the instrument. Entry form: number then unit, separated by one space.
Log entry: 3.6 kg/cm²
